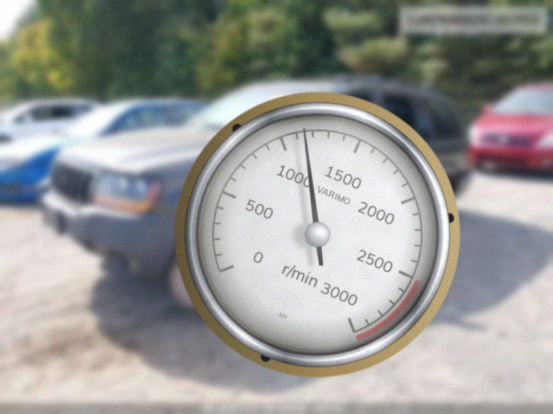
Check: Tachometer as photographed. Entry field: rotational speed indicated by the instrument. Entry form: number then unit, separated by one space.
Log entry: 1150 rpm
